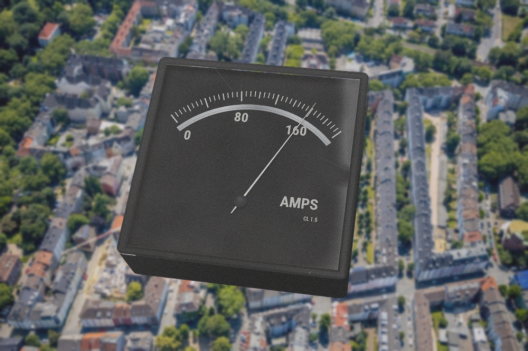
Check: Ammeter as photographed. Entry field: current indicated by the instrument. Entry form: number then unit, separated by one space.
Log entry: 160 A
